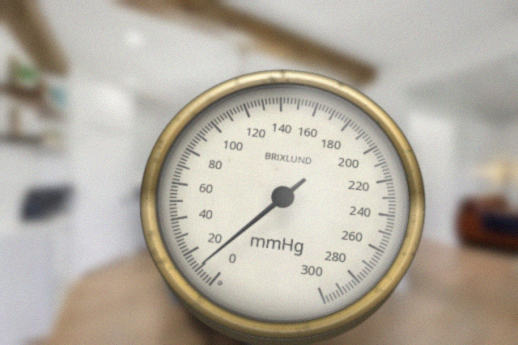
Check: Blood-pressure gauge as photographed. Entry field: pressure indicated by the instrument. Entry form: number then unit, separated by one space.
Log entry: 10 mmHg
